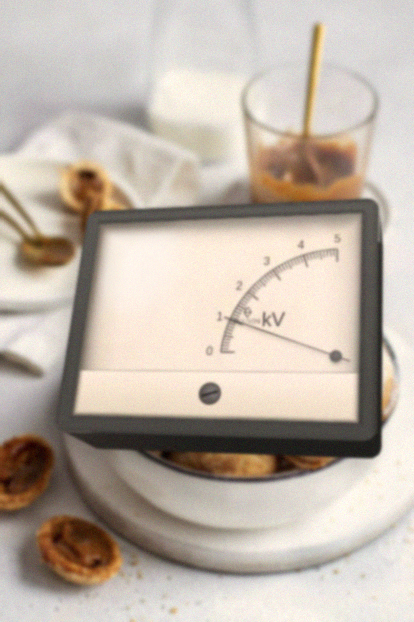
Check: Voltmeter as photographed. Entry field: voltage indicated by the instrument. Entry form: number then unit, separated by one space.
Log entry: 1 kV
